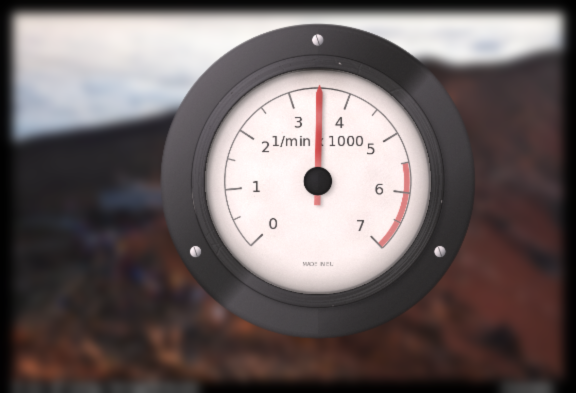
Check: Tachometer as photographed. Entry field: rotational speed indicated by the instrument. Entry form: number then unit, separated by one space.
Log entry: 3500 rpm
